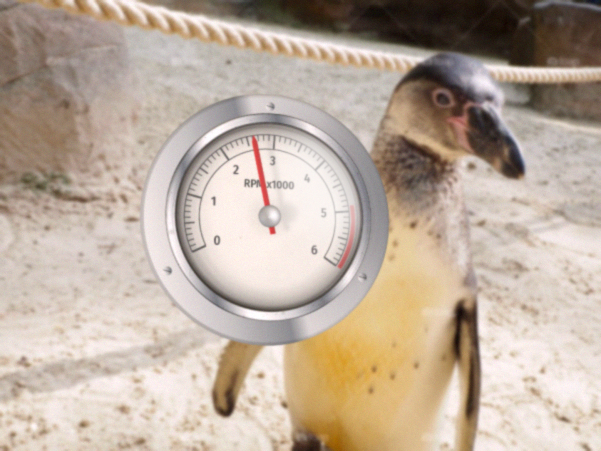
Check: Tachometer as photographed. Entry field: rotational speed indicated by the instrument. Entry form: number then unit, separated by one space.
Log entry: 2600 rpm
